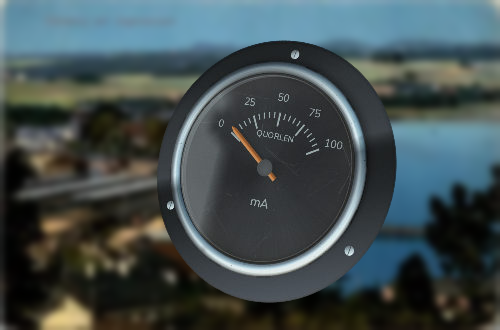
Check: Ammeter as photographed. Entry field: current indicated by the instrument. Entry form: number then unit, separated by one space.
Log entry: 5 mA
